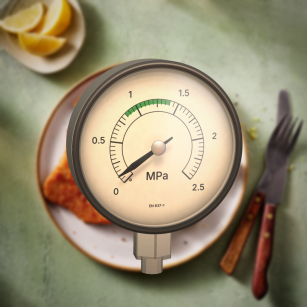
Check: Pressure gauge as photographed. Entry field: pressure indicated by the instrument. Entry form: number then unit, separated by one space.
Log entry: 0.1 MPa
